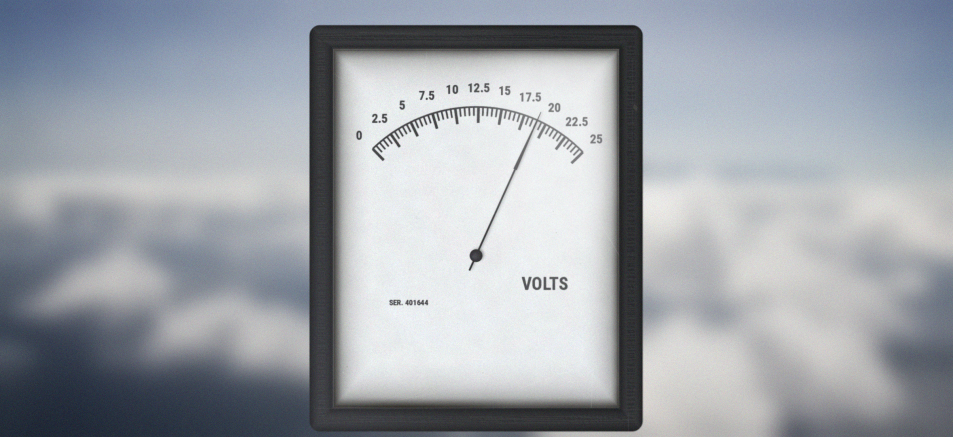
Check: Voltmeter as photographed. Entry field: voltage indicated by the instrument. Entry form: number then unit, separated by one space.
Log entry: 19 V
